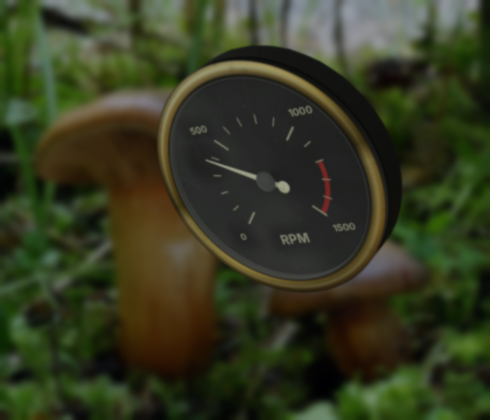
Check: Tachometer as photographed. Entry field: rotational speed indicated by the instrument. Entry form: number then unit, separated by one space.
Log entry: 400 rpm
